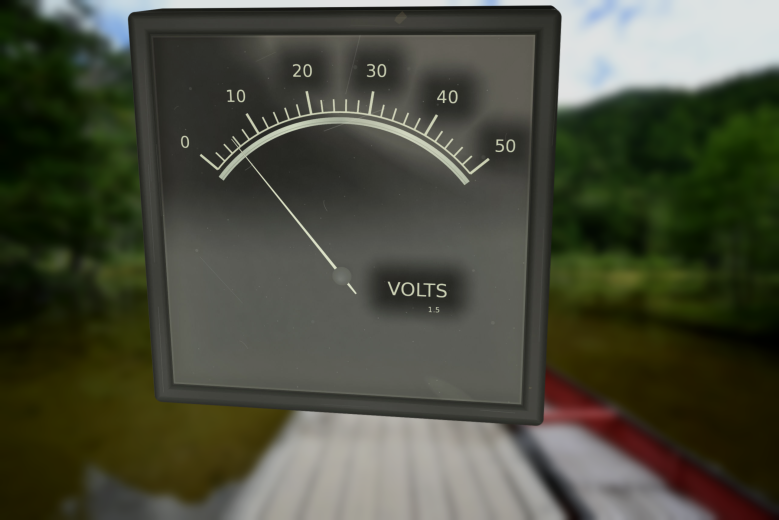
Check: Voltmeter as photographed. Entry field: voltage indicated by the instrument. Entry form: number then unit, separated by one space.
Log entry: 6 V
